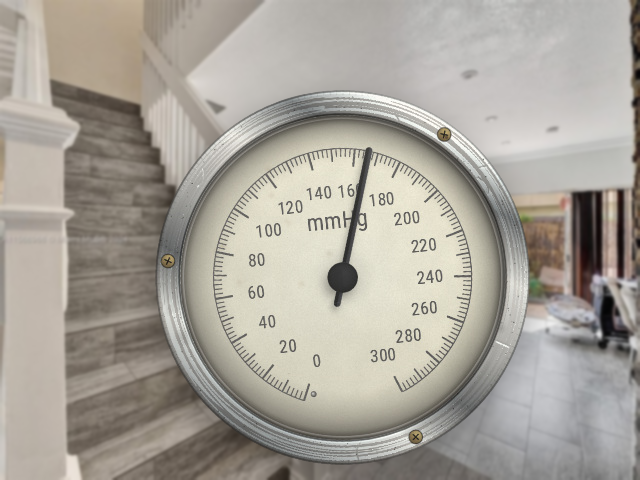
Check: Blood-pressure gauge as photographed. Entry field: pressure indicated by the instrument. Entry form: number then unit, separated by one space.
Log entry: 166 mmHg
